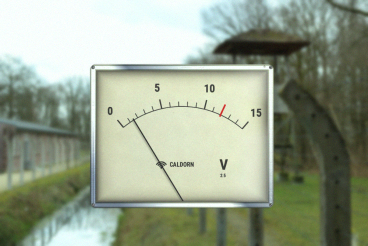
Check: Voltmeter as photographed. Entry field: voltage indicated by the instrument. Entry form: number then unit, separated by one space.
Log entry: 1.5 V
